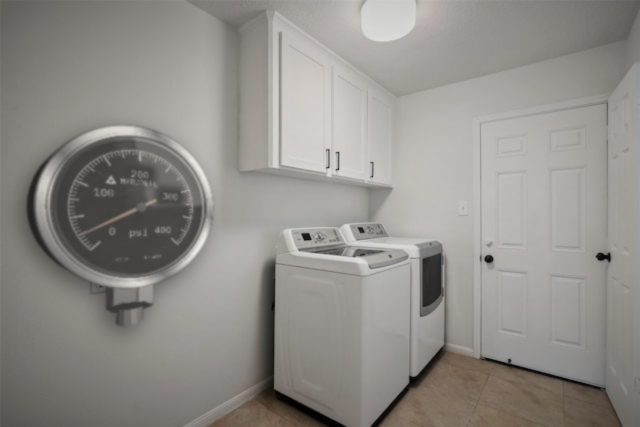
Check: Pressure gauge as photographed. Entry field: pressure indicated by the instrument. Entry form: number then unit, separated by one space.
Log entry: 25 psi
